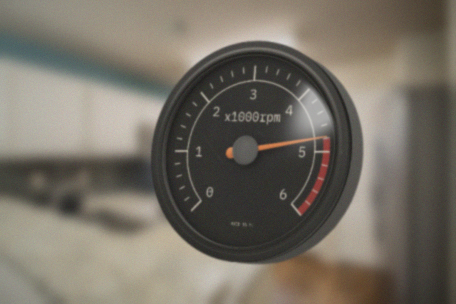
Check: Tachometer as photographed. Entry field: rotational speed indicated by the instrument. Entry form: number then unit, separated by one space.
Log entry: 4800 rpm
